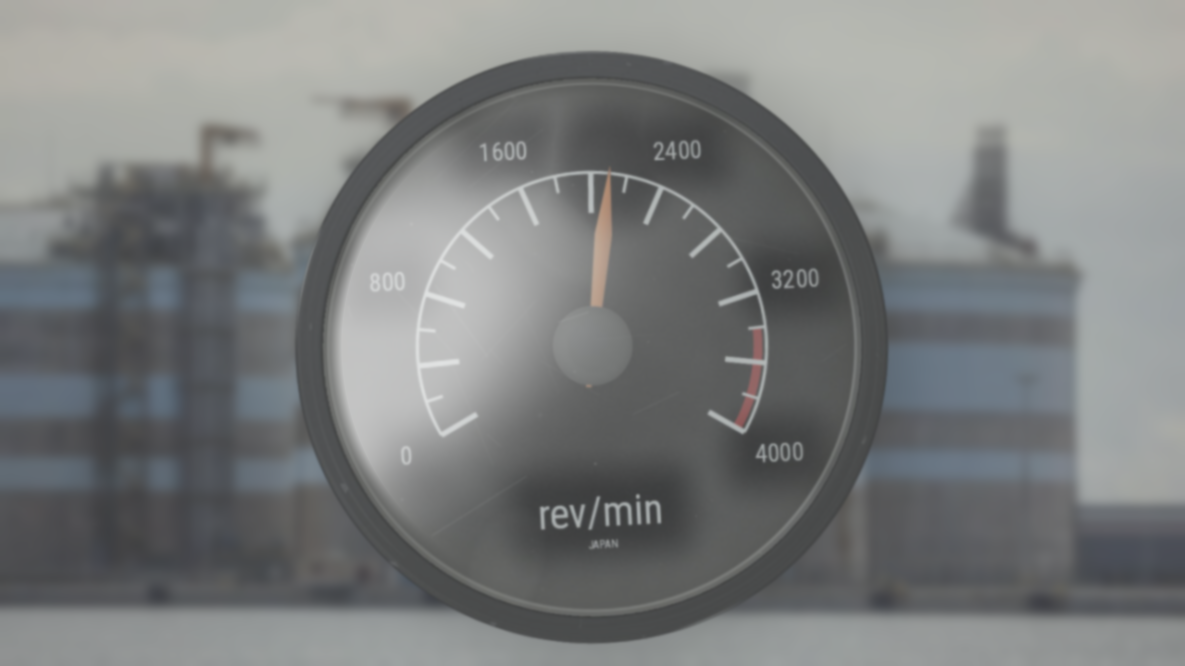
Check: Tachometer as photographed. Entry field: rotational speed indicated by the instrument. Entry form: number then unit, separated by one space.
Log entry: 2100 rpm
